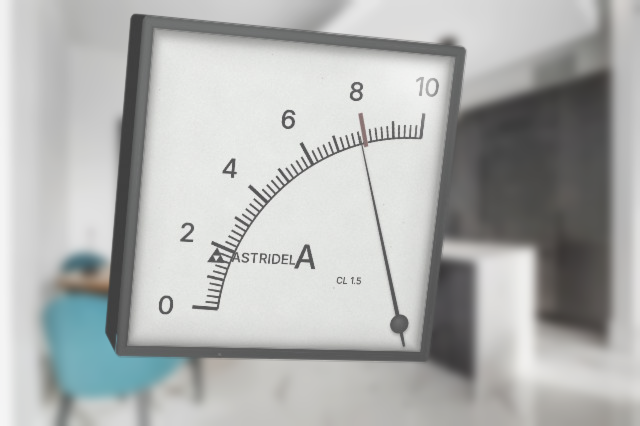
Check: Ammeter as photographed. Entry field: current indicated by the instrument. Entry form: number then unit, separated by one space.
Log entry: 7.8 A
